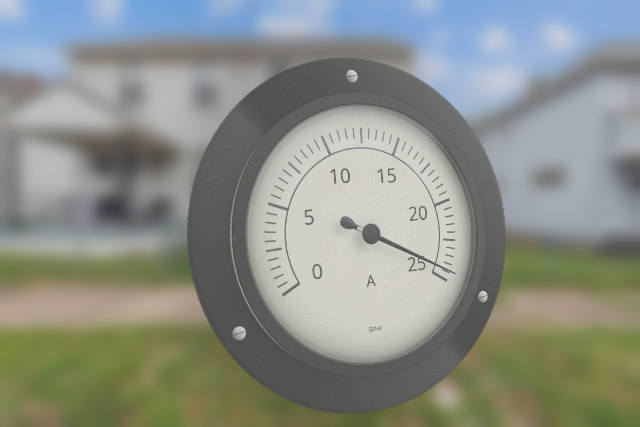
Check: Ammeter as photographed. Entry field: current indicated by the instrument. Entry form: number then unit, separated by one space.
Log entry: 24.5 A
